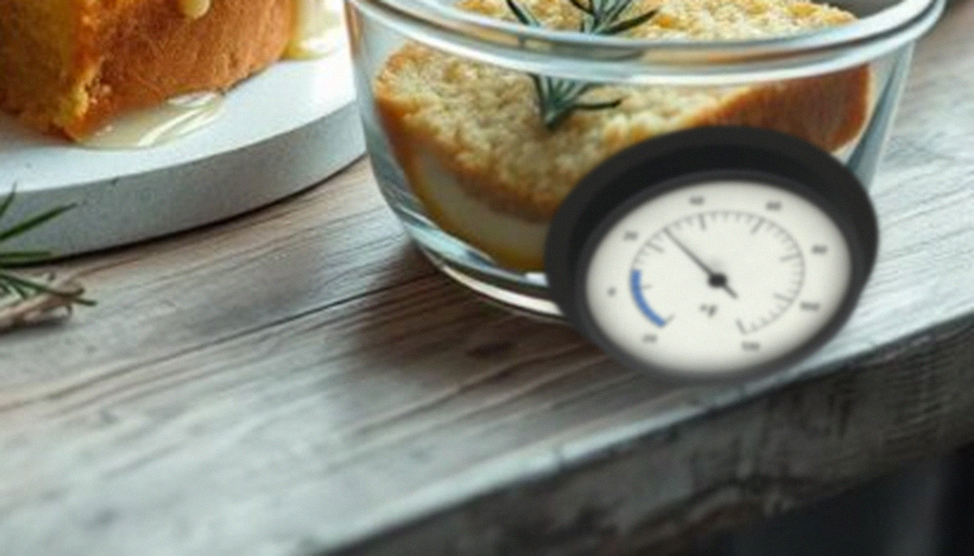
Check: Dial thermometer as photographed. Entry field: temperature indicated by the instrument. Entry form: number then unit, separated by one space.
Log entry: 28 °F
